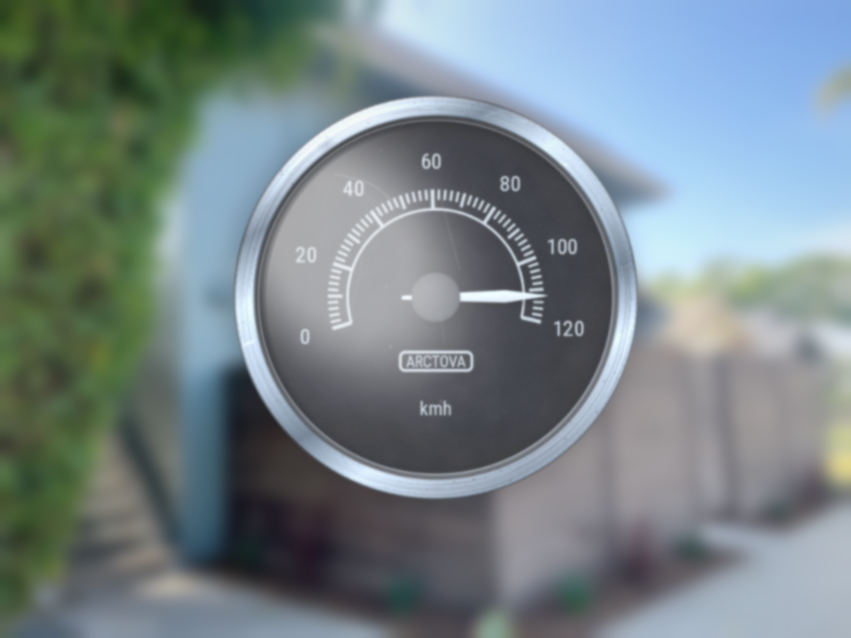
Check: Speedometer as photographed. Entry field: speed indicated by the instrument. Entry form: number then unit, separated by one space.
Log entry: 112 km/h
